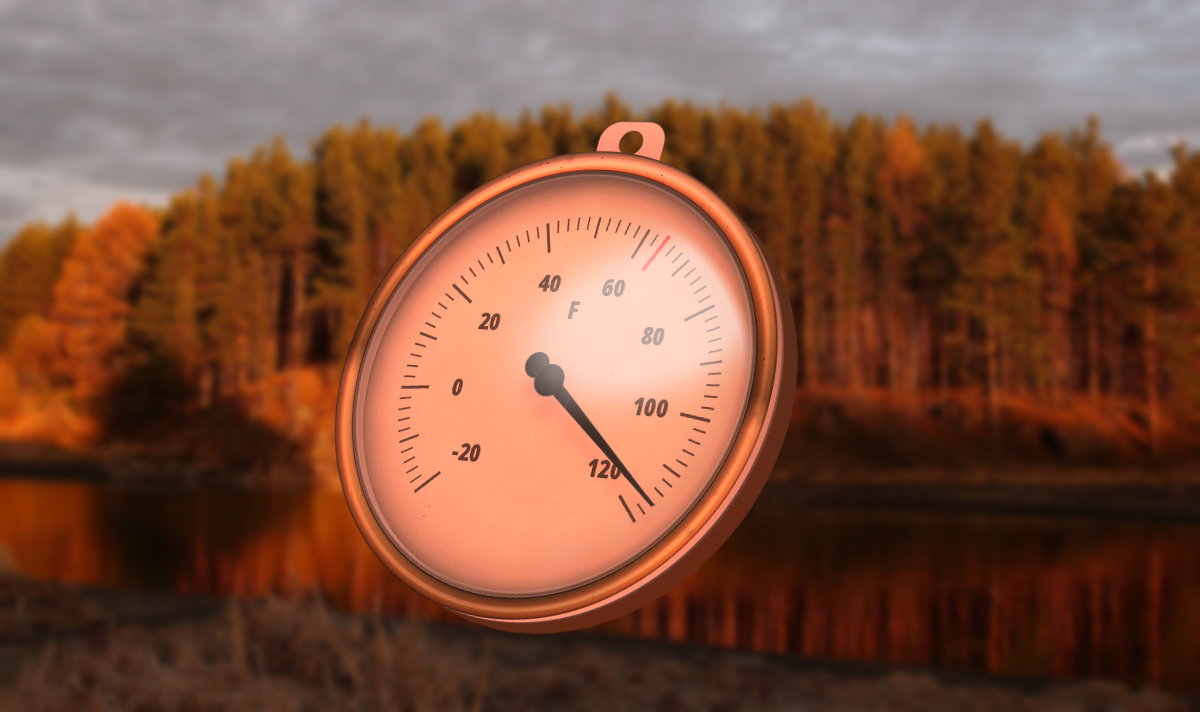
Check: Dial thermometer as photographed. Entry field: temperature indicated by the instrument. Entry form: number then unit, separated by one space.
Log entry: 116 °F
